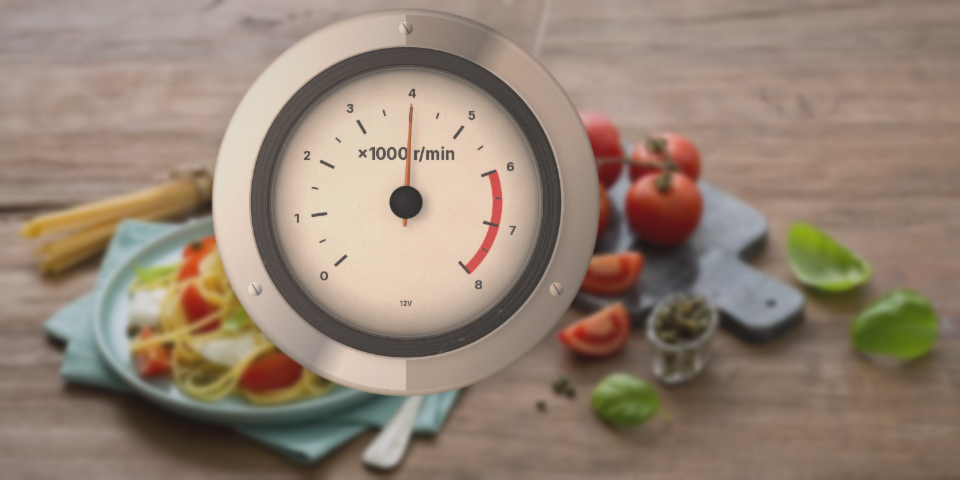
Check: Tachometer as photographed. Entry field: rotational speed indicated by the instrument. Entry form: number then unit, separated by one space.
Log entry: 4000 rpm
